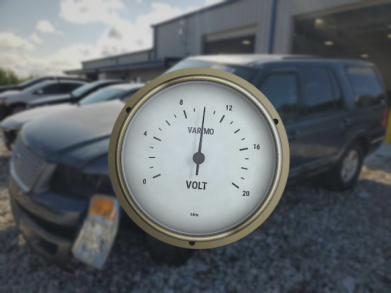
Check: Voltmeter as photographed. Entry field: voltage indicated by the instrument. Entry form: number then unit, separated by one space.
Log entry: 10 V
